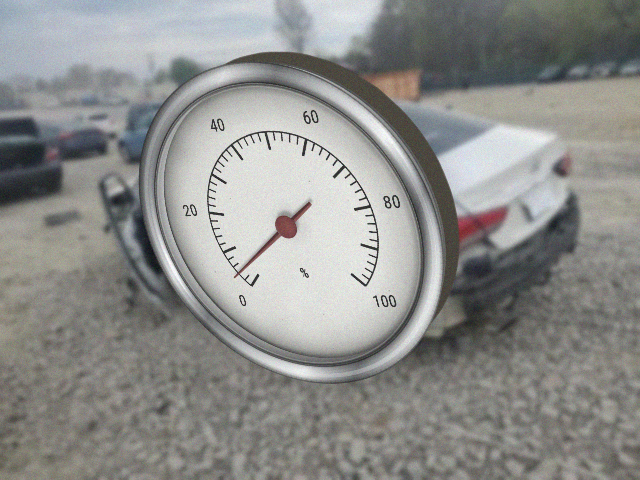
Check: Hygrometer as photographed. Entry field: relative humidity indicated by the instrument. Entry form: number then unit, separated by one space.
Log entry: 4 %
